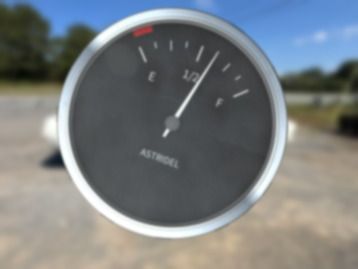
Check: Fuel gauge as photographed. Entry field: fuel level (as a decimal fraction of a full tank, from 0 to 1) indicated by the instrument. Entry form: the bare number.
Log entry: 0.625
